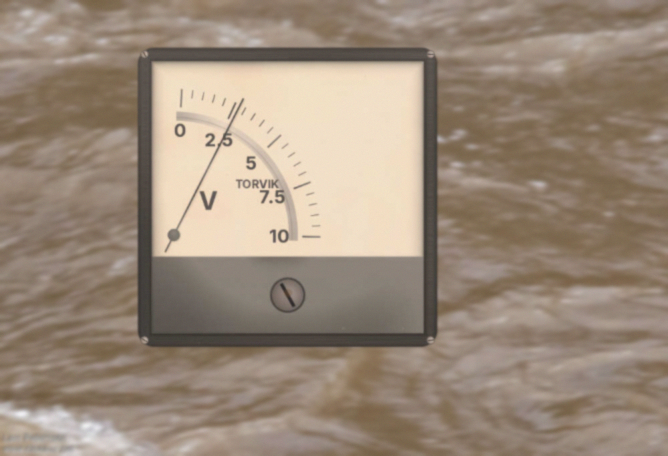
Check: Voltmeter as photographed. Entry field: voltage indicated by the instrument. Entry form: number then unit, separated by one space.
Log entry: 2.75 V
